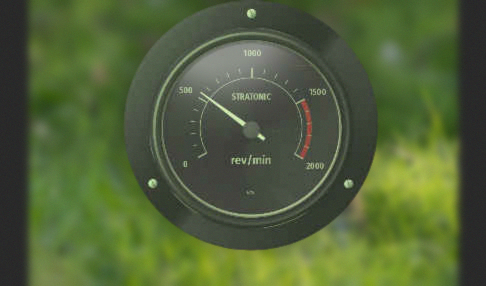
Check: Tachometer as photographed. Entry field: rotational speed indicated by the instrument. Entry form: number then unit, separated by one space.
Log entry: 550 rpm
